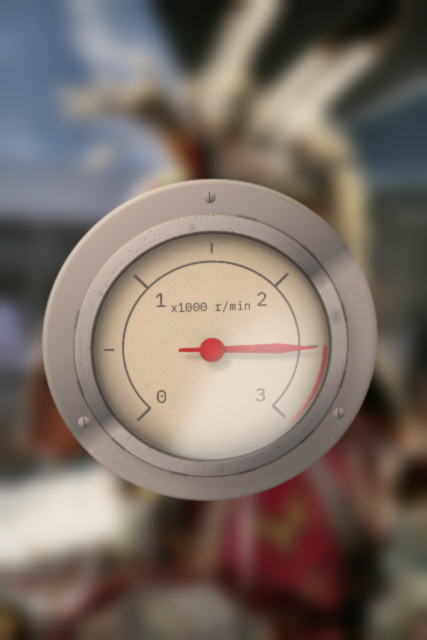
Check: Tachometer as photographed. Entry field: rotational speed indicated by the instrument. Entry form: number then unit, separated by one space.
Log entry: 2500 rpm
